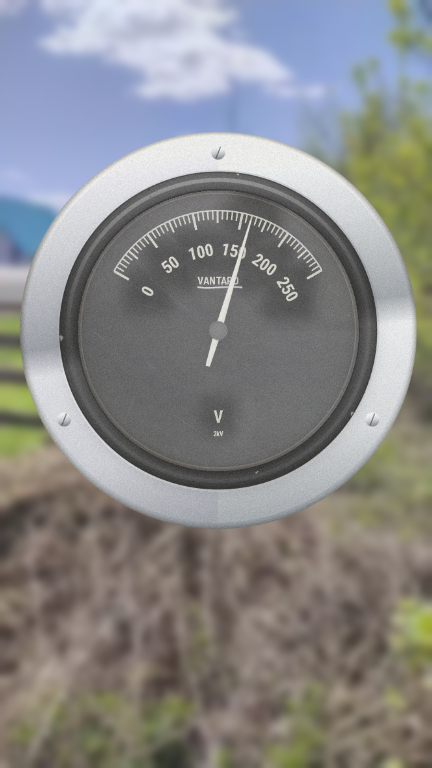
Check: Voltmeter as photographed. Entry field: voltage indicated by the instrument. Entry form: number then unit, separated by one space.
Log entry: 160 V
